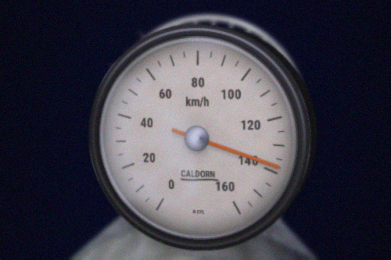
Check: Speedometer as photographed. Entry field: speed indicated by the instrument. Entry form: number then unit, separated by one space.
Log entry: 137.5 km/h
